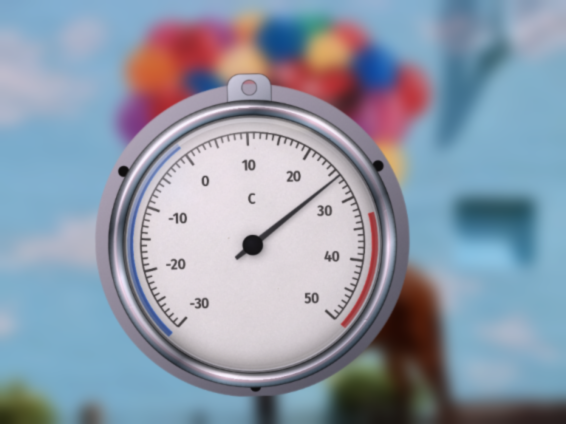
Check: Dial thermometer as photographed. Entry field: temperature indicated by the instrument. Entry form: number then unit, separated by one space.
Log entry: 26 °C
